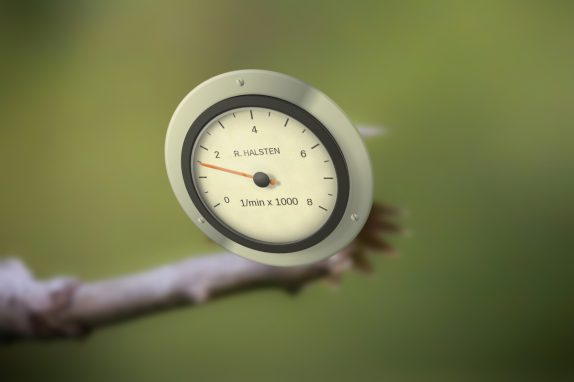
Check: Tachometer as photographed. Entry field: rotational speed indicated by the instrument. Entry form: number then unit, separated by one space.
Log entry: 1500 rpm
